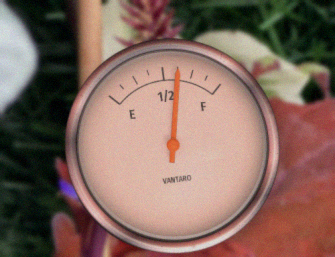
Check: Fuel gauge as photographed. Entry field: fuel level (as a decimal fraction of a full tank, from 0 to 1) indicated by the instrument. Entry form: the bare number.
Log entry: 0.625
